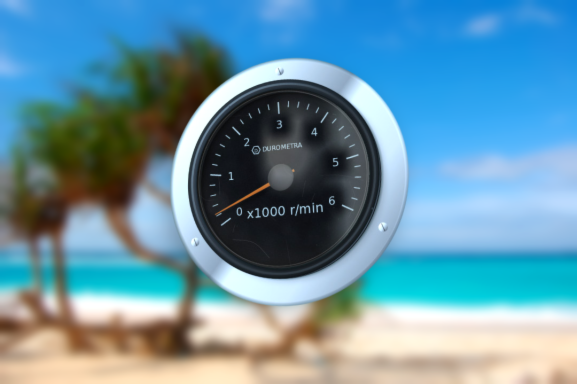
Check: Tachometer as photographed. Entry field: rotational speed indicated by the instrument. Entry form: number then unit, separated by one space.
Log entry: 200 rpm
